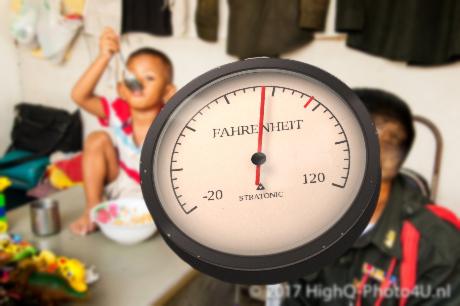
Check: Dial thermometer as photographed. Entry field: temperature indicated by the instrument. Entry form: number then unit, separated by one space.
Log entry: 56 °F
